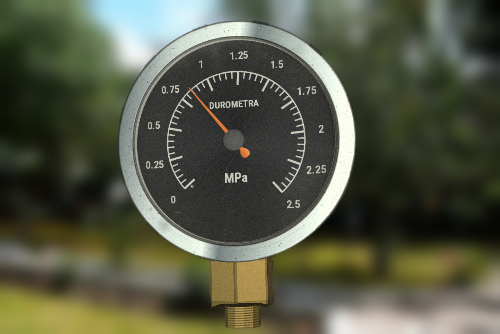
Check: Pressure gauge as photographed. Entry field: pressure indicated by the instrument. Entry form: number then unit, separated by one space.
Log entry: 0.85 MPa
